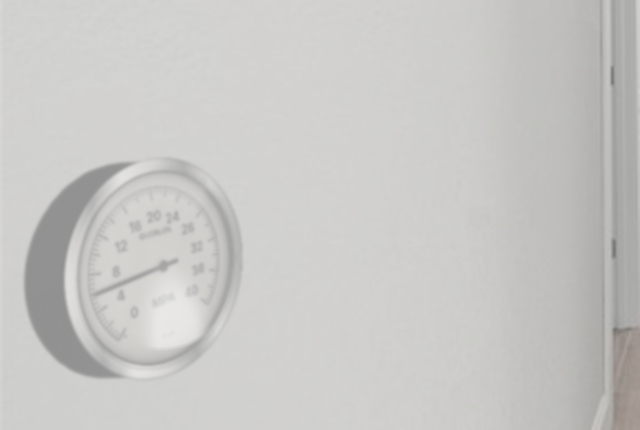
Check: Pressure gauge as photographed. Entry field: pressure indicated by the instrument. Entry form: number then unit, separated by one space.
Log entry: 6 MPa
